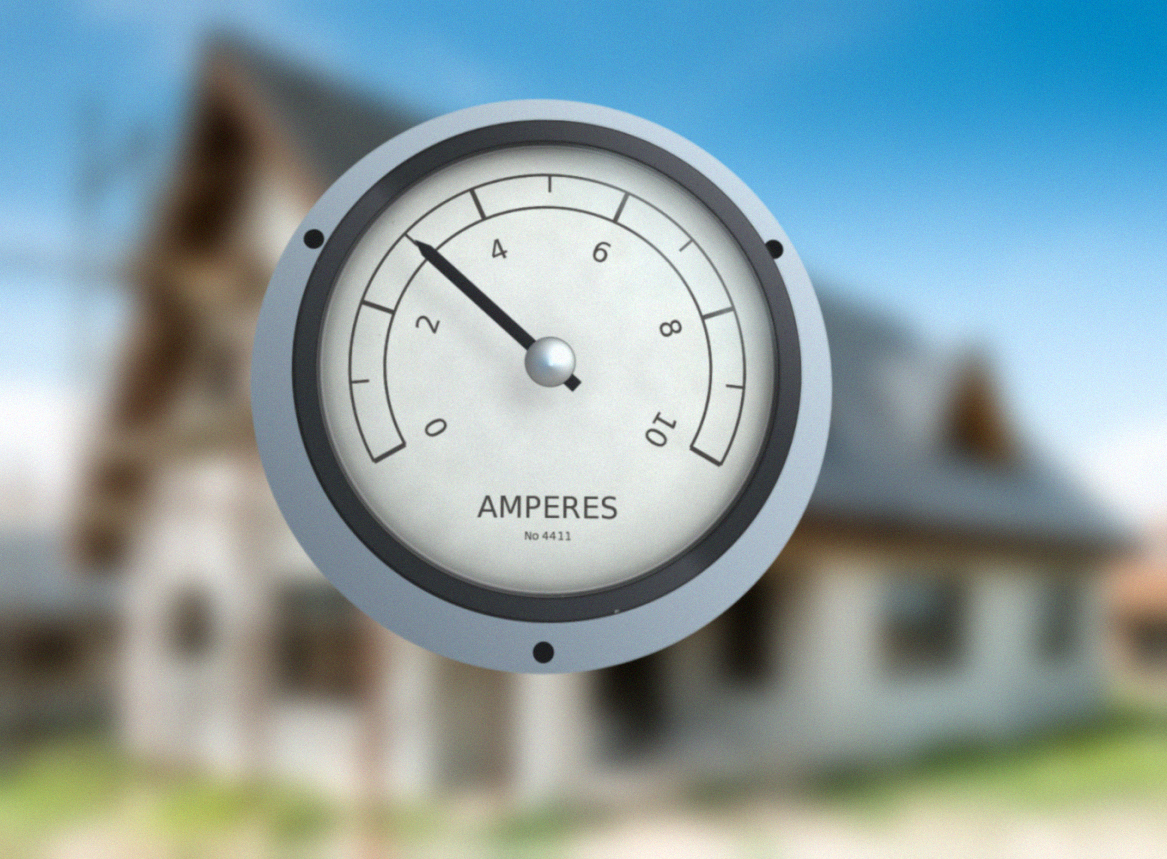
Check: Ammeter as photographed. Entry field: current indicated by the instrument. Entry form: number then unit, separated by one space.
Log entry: 3 A
